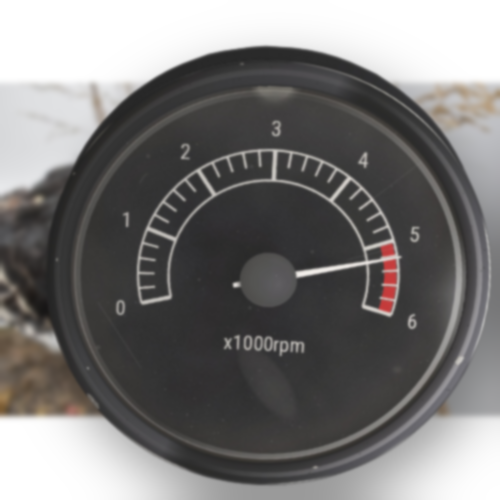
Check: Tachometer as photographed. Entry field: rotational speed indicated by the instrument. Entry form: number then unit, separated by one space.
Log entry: 5200 rpm
